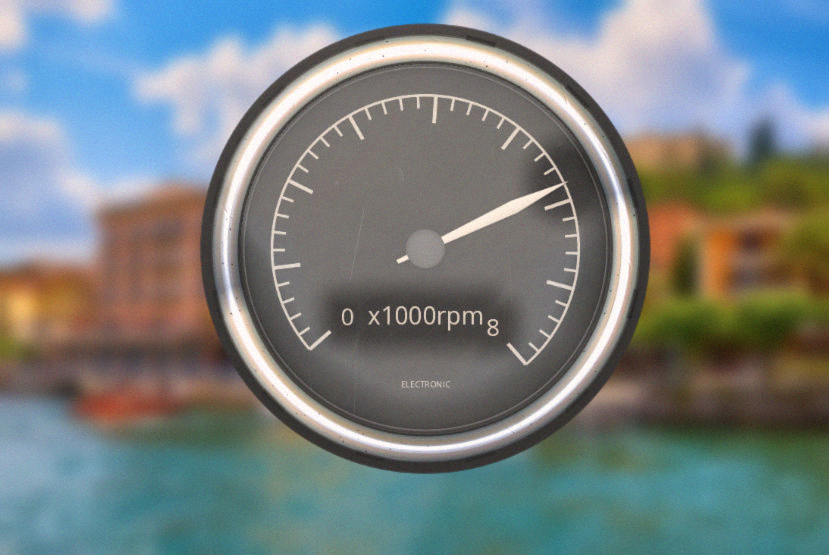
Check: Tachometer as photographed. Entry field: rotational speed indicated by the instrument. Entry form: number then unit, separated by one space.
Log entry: 5800 rpm
